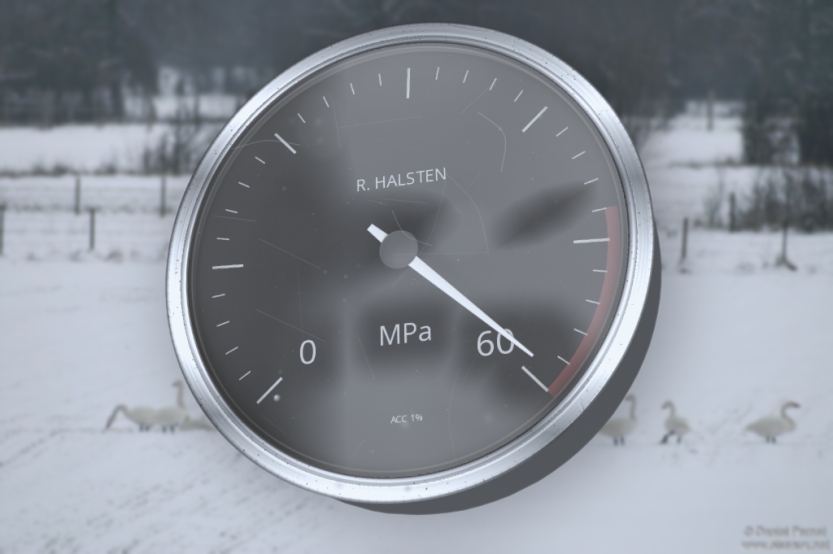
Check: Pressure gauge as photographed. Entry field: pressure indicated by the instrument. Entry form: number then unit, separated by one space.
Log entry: 59 MPa
